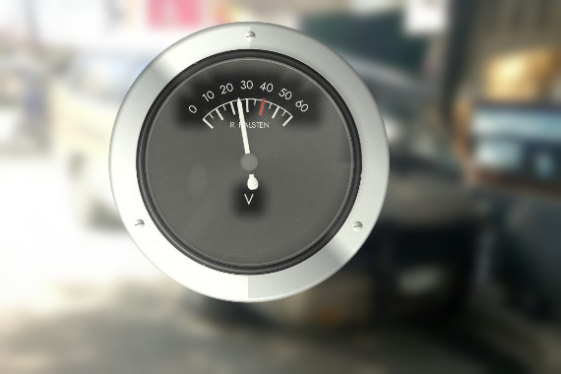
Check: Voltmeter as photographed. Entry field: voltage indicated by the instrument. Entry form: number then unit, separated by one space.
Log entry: 25 V
